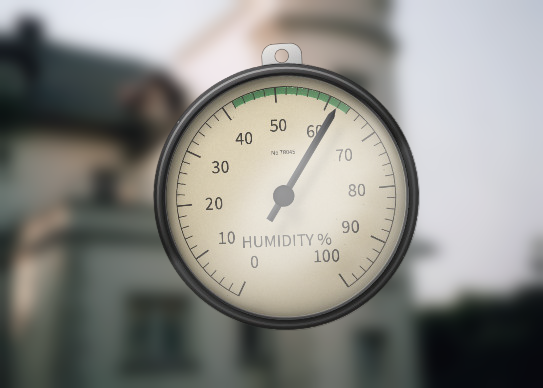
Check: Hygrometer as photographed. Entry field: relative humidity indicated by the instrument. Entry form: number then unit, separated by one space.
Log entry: 62 %
